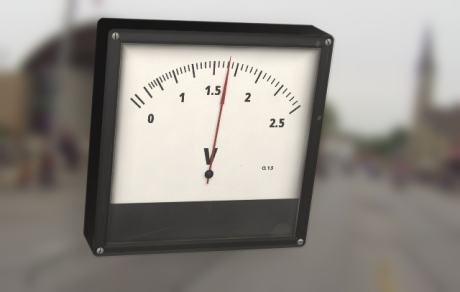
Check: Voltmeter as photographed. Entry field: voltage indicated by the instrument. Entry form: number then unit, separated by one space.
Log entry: 1.65 V
